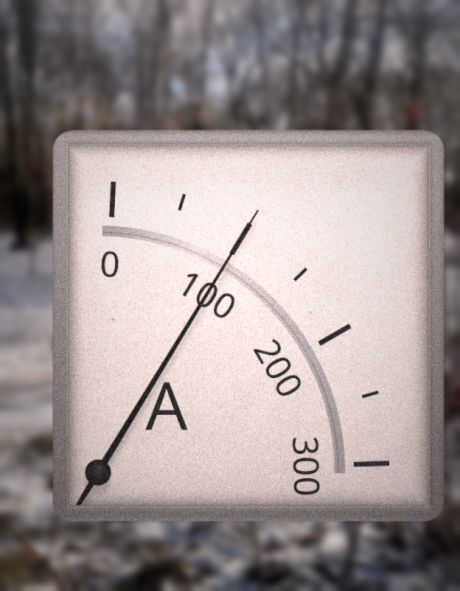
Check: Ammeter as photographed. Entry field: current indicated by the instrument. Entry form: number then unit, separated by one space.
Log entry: 100 A
